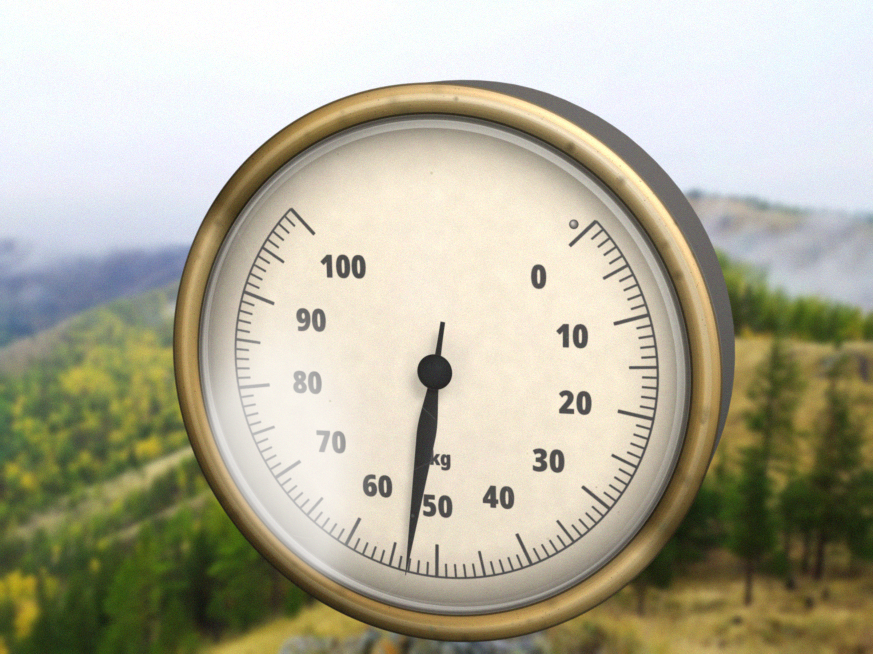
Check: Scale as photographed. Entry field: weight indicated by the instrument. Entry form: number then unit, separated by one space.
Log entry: 53 kg
